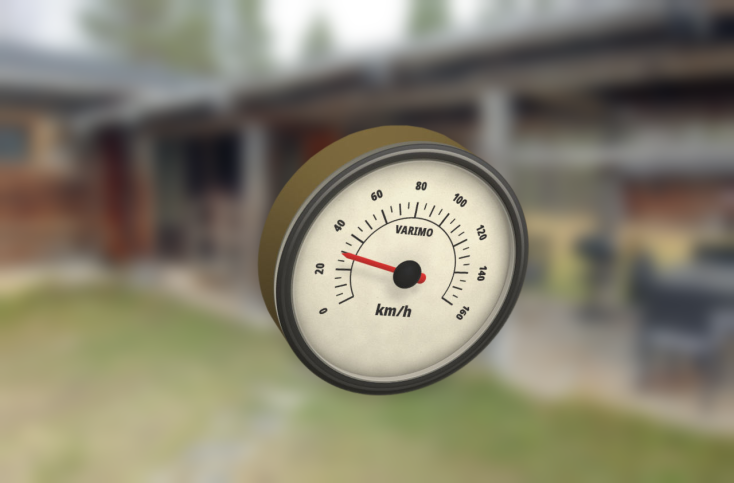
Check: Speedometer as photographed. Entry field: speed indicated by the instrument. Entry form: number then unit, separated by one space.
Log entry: 30 km/h
